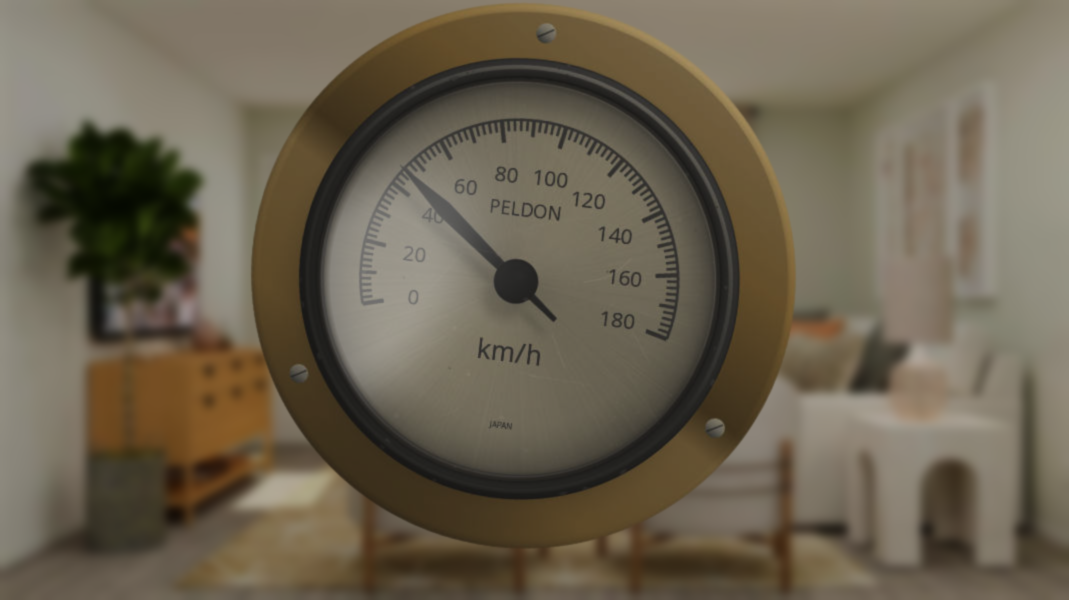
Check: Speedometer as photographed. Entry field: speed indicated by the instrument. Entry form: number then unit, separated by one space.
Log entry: 46 km/h
